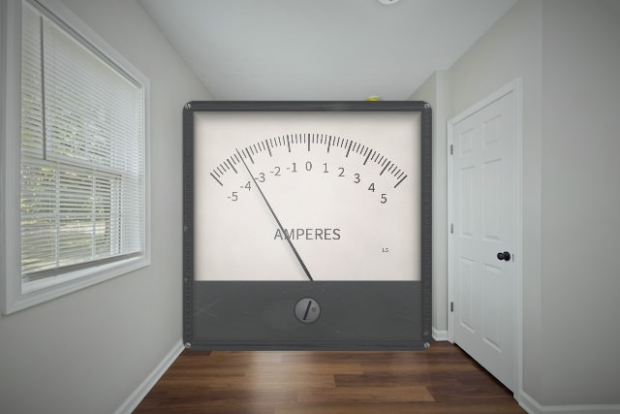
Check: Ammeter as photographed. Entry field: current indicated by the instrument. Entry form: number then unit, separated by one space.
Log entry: -3.4 A
